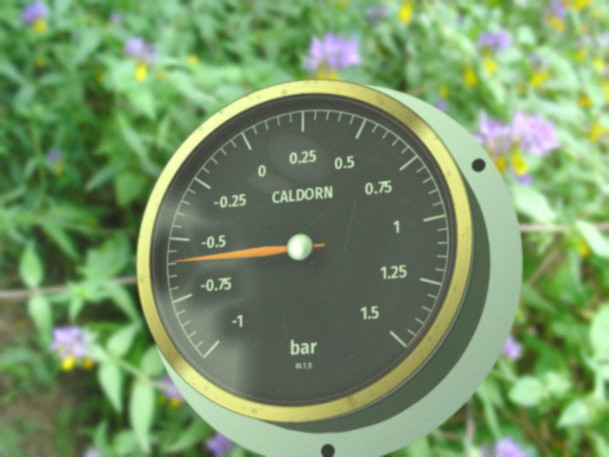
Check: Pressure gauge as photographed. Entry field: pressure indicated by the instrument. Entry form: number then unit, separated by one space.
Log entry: -0.6 bar
